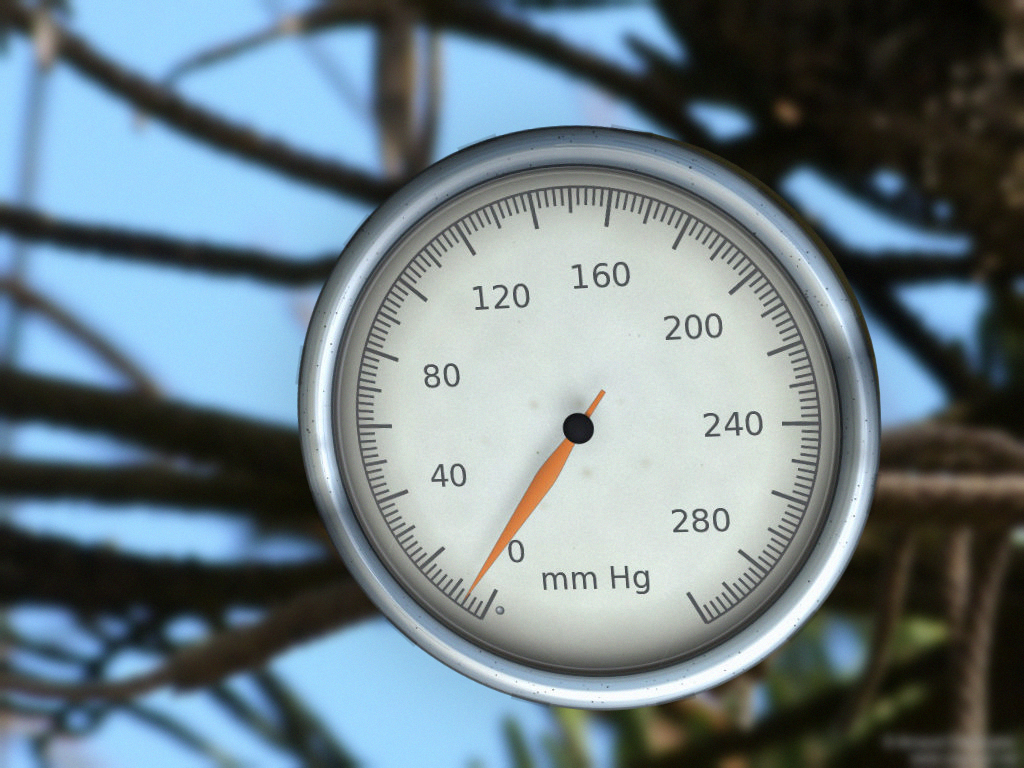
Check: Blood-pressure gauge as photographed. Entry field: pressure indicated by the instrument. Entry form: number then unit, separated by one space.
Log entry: 6 mmHg
